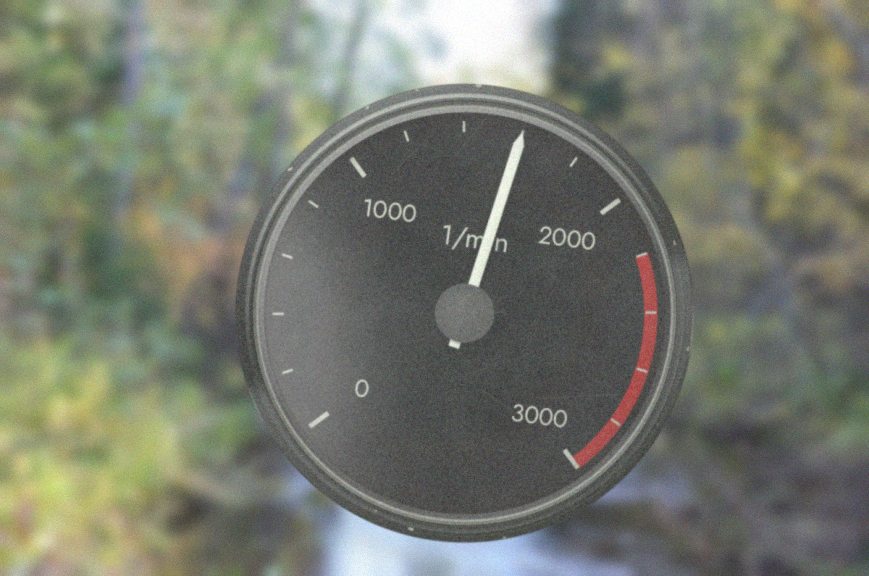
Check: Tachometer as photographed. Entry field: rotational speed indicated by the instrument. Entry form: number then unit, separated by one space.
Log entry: 1600 rpm
